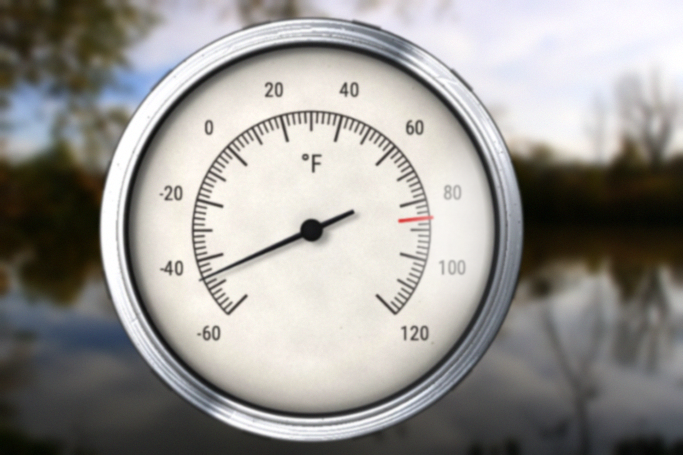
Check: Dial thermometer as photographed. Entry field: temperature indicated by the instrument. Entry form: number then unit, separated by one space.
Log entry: -46 °F
